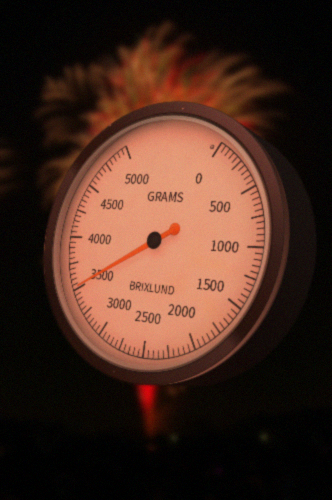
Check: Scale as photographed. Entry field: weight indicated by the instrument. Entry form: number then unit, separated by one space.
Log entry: 3500 g
